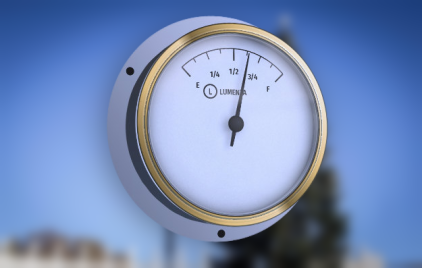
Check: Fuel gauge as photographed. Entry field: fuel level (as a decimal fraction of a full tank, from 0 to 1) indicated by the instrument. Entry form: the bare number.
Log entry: 0.625
